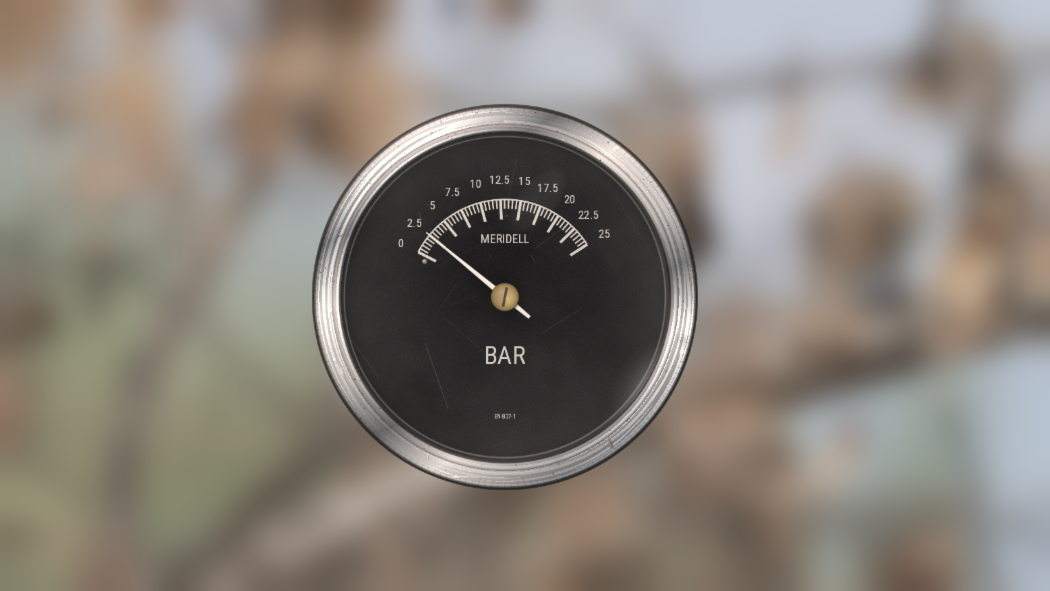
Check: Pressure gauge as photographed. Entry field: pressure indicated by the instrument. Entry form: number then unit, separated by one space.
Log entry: 2.5 bar
